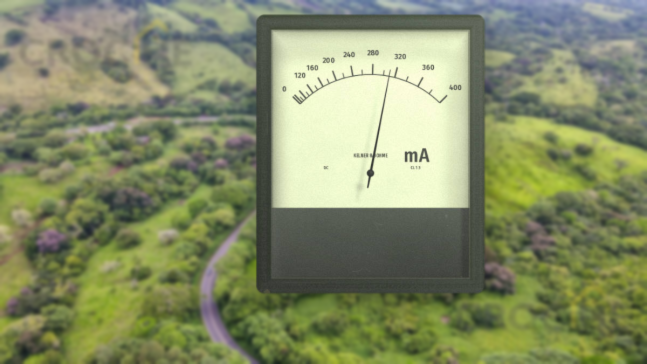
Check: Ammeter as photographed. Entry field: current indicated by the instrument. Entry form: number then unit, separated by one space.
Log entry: 310 mA
